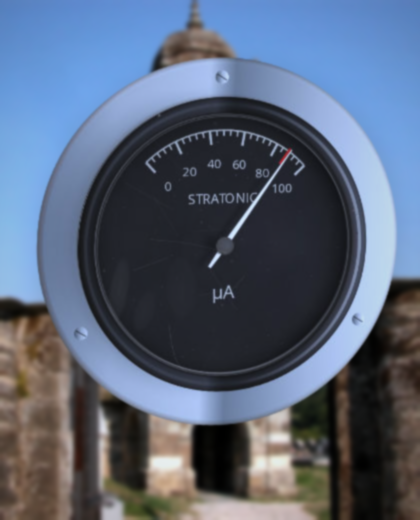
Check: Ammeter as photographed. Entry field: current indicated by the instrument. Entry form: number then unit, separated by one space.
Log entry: 88 µA
